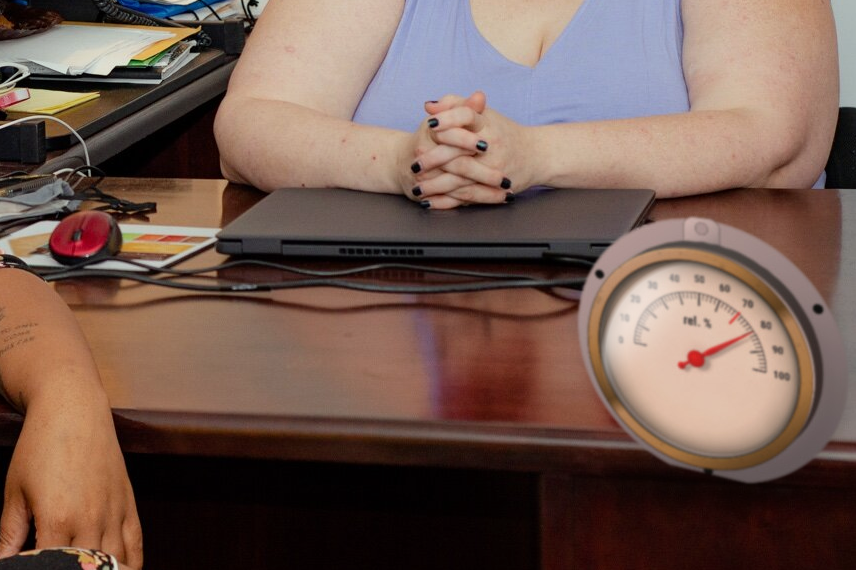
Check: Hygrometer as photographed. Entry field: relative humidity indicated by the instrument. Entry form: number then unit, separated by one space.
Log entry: 80 %
